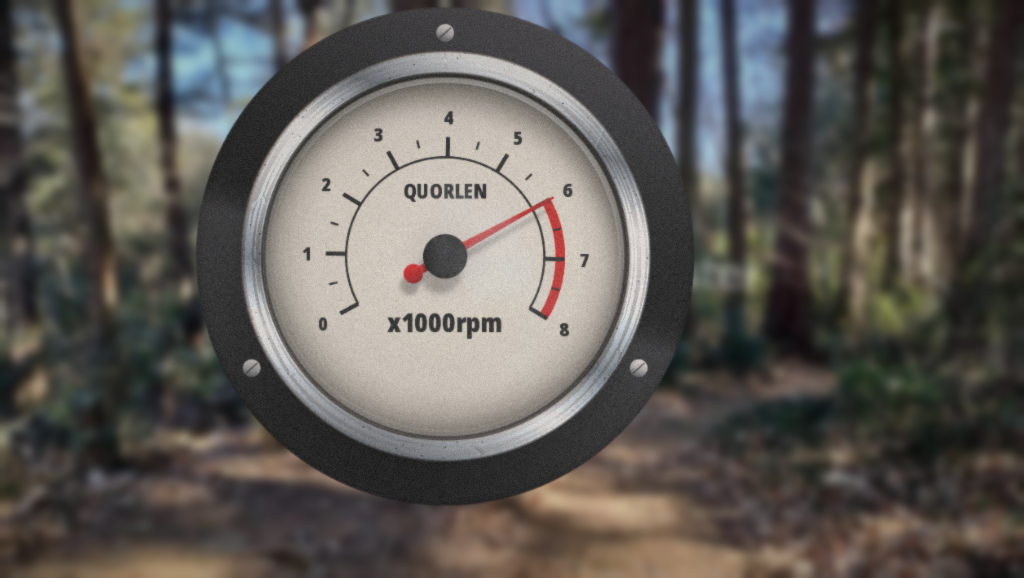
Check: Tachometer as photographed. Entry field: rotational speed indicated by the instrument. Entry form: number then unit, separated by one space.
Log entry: 6000 rpm
